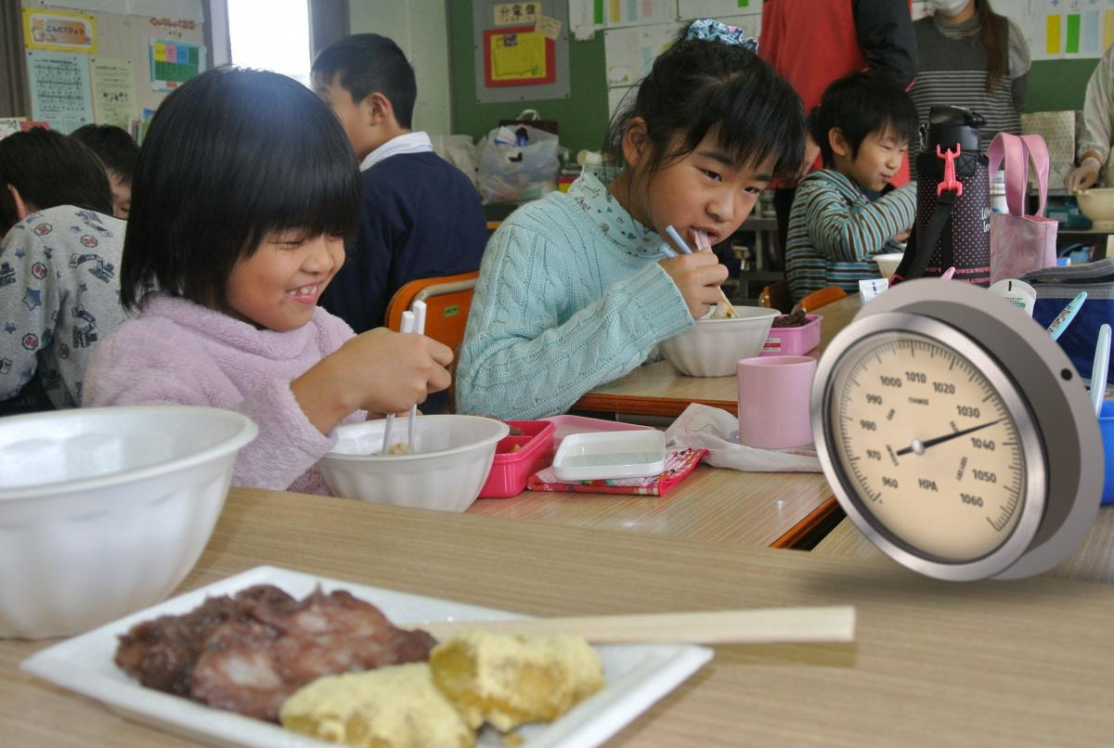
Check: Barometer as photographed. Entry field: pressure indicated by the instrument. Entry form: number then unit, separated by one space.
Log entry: 1035 hPa
